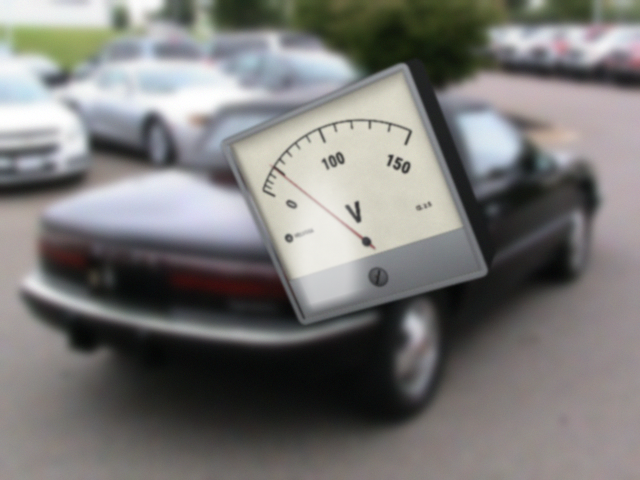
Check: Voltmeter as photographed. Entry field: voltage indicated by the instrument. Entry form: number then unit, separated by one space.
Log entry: 50 V
